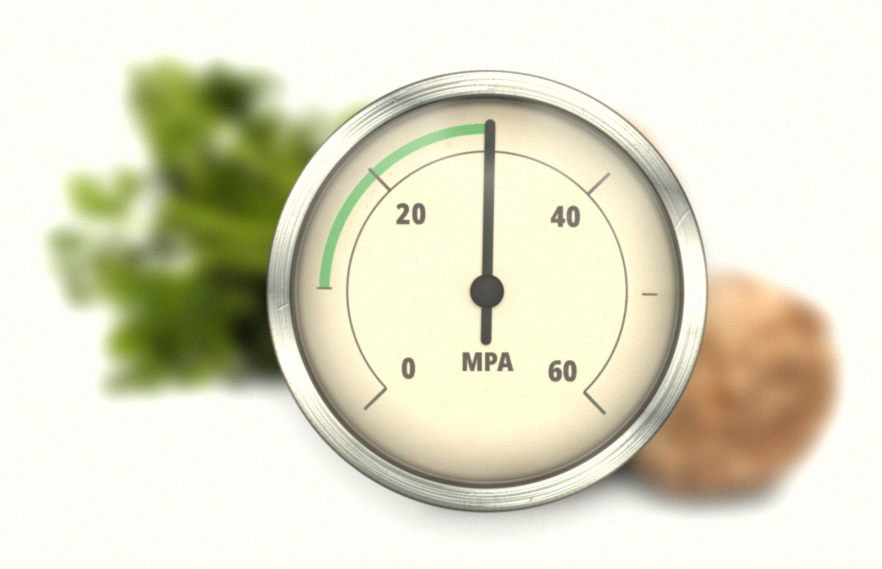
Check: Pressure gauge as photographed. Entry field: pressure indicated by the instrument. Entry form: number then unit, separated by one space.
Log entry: 30 MPa
